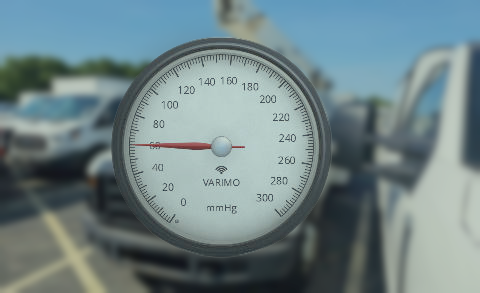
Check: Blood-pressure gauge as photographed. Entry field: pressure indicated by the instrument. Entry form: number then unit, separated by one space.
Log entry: 60 mmHg
